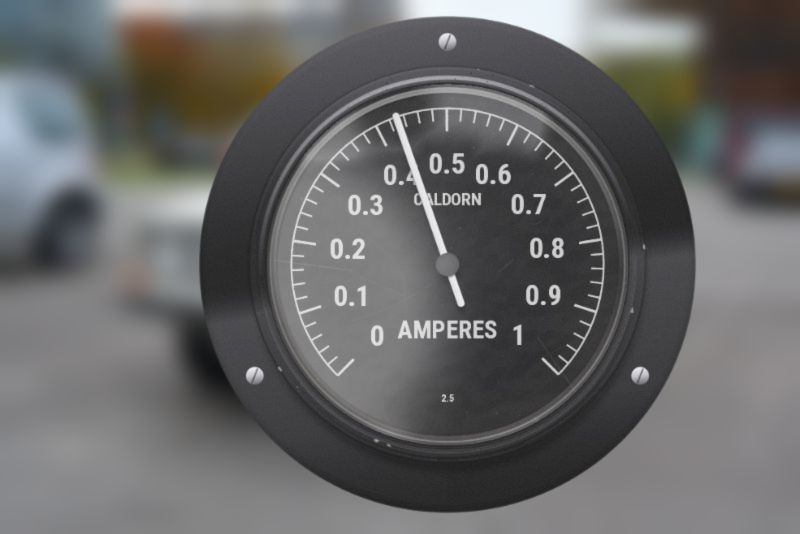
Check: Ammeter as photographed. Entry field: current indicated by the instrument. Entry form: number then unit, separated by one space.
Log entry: 0.43 A
